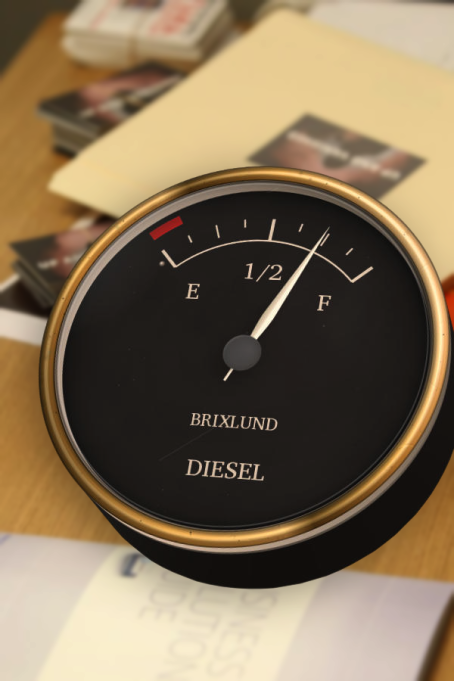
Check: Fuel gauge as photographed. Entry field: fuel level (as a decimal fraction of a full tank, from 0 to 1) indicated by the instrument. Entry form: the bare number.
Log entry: 0.75
